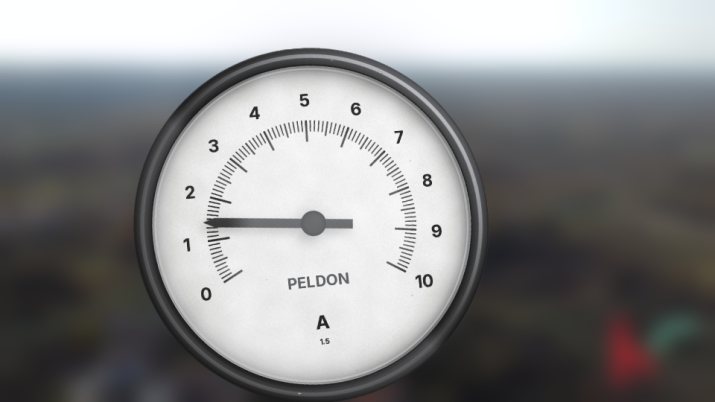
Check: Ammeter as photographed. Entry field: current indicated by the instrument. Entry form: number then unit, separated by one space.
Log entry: 1.4 A
